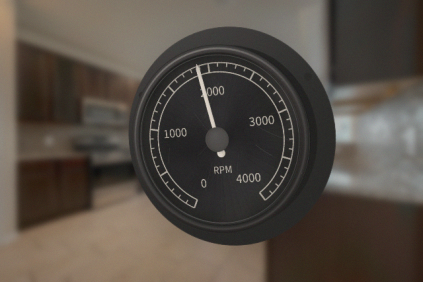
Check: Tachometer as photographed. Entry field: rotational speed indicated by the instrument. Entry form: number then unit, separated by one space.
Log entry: 1900 rpm
